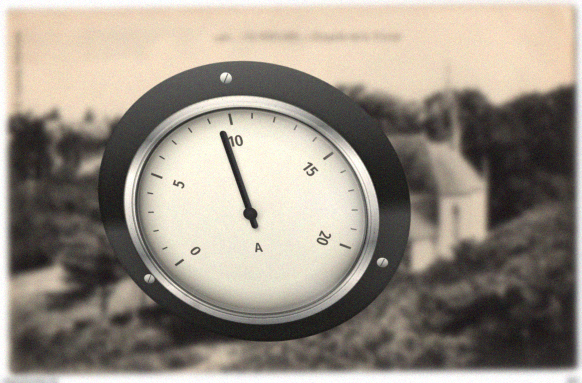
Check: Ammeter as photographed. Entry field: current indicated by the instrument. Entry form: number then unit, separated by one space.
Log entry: 9.5 A
